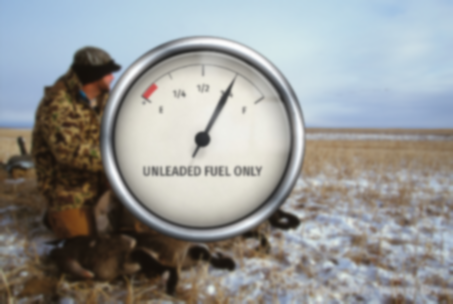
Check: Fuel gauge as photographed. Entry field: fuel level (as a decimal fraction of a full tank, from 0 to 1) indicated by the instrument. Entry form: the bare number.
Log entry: 0.75
